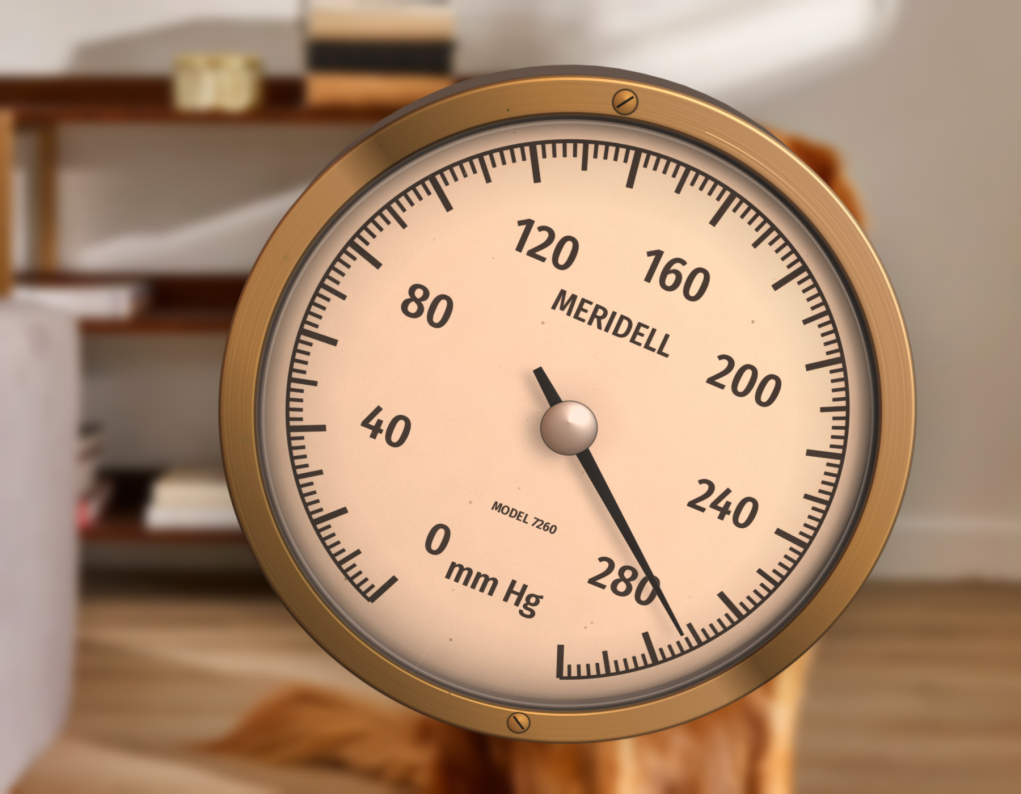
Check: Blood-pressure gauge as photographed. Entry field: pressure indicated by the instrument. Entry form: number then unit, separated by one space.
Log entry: 272 mmHg
